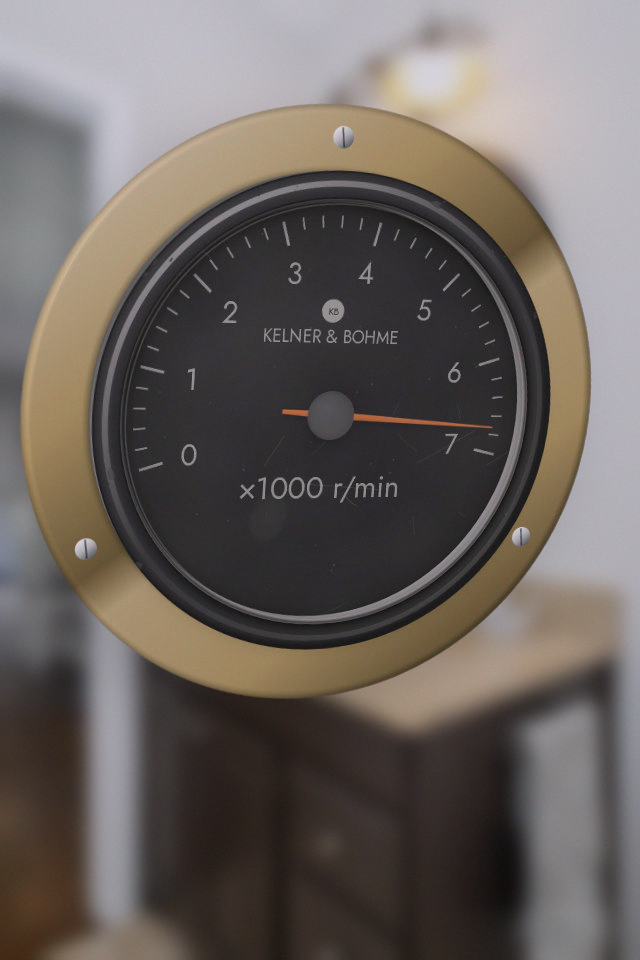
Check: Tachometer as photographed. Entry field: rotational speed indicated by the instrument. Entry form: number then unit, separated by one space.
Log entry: 6700 rpm
